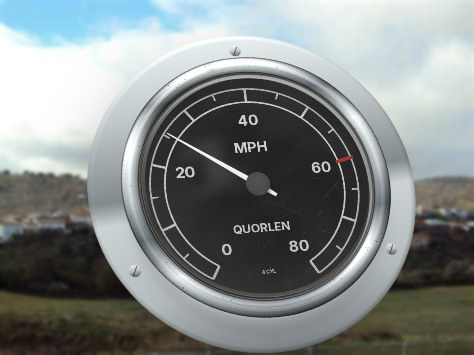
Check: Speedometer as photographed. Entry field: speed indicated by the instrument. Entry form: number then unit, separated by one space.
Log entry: 25 mph
